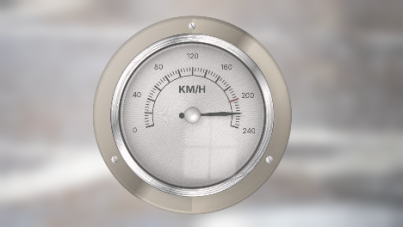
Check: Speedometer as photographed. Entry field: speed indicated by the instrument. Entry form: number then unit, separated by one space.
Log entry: 220 km/h
